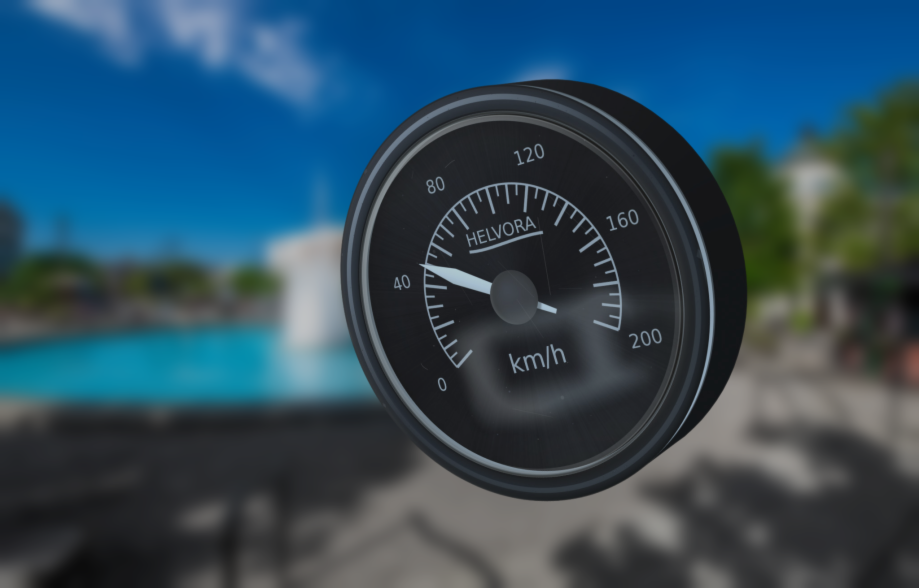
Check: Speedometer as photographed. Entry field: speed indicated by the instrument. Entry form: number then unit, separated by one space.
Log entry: 50 km/h
